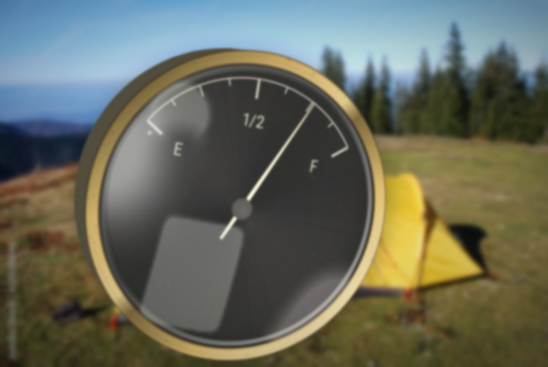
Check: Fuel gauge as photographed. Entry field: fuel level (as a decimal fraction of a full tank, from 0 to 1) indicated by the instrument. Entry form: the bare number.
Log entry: 0.75
